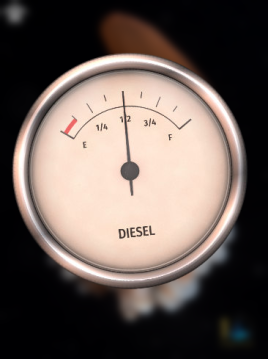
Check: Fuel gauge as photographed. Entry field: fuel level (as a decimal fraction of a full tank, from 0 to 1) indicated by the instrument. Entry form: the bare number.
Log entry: 0.5
